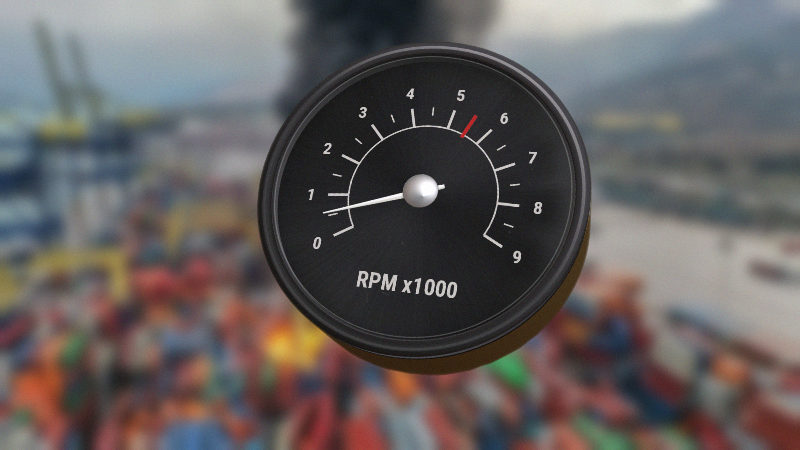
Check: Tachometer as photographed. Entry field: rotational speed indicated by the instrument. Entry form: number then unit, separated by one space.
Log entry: 500 rpm
